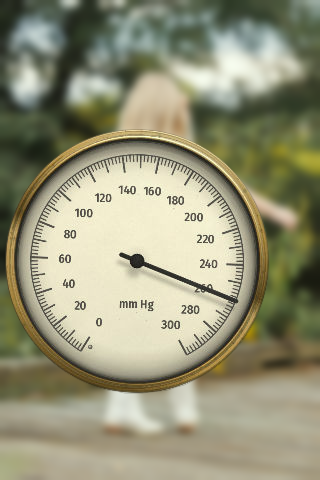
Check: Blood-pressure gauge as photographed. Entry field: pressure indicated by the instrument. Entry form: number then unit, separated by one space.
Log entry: 260 mmHg
